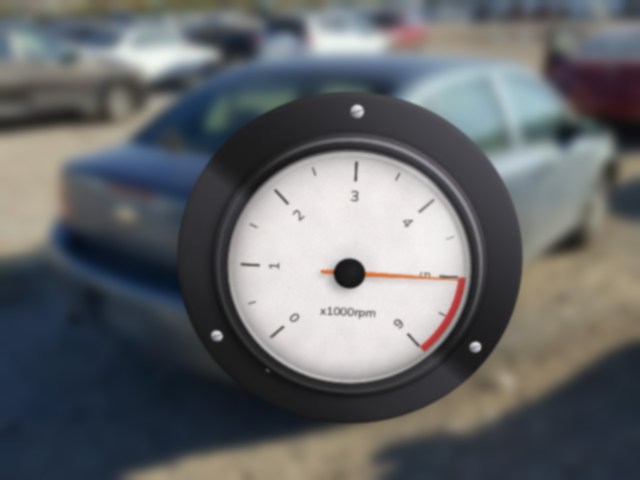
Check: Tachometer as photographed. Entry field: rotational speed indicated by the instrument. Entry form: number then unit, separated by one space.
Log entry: 5000 rpm
